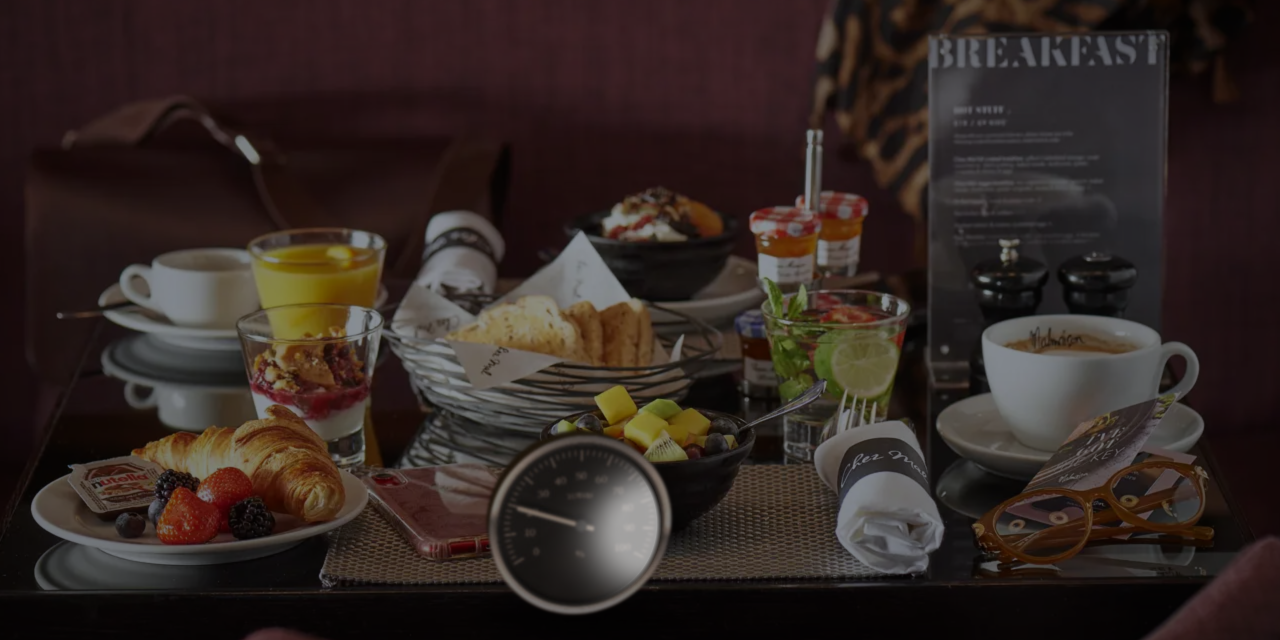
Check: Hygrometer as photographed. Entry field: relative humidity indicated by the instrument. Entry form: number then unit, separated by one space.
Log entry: 20 %
